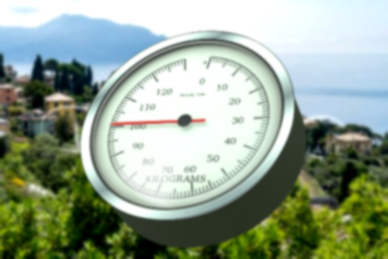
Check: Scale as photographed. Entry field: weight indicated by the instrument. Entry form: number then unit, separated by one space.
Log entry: 100 kg
